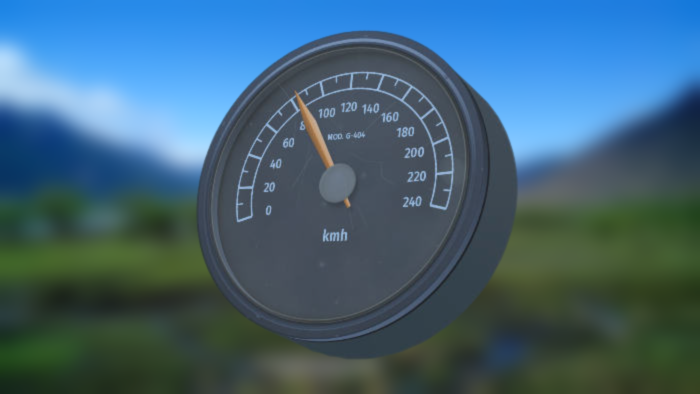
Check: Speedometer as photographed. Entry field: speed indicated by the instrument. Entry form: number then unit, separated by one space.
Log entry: 85 km/h
